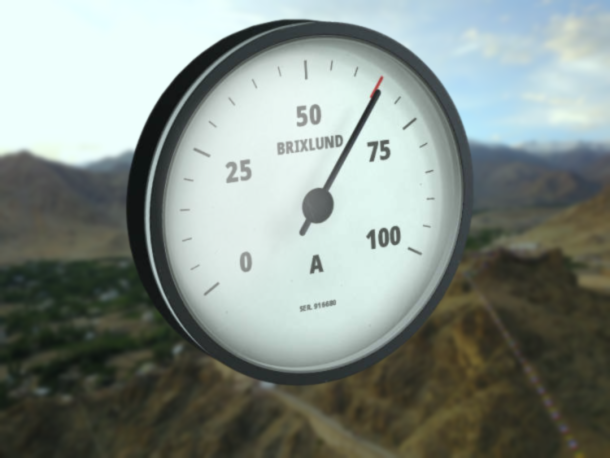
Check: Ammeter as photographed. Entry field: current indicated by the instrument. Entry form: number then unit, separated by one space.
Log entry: 65 A
